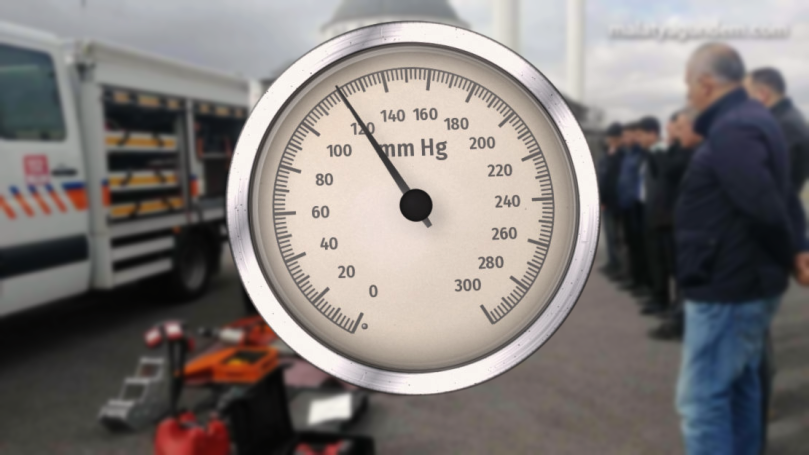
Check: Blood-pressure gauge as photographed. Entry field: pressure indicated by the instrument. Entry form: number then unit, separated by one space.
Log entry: 120 mmHg
